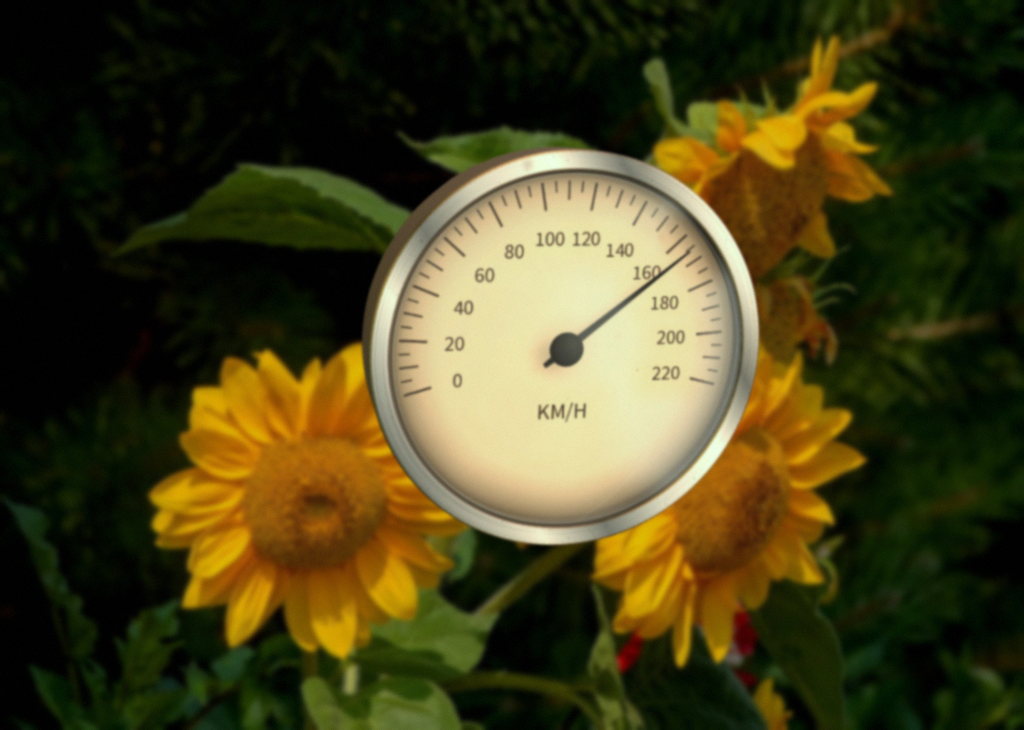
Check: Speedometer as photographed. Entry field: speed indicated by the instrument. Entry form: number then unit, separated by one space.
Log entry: 165 km/h
